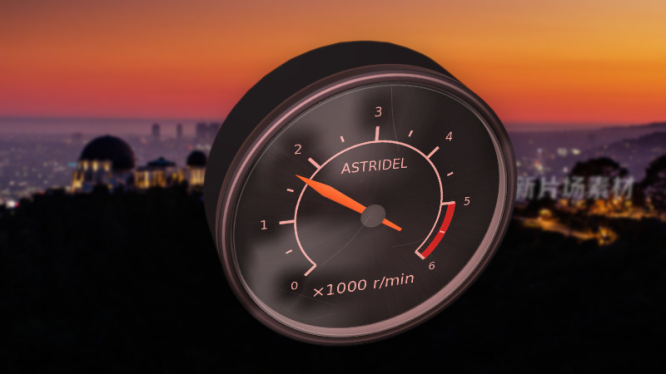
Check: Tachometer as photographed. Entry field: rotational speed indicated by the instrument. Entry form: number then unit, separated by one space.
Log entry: 1750 rpm
